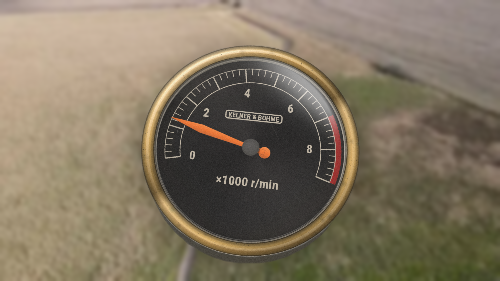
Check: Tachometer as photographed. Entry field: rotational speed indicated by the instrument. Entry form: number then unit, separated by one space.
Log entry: 1200 rpm
